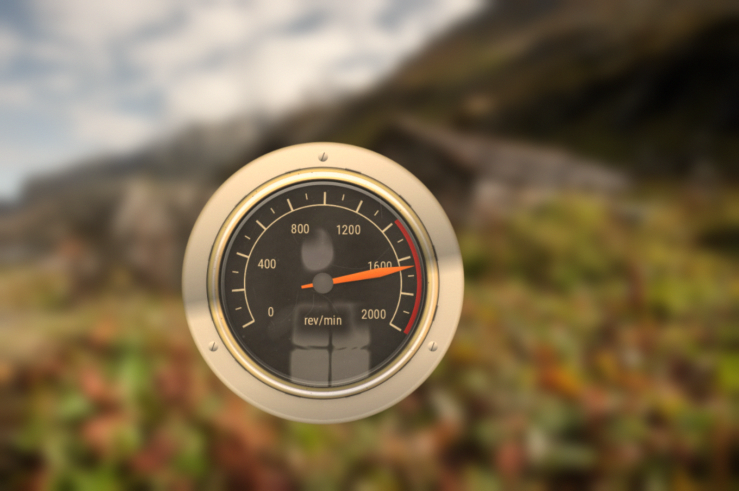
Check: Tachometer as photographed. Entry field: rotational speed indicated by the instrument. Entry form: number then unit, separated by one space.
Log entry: 1650 rpm
